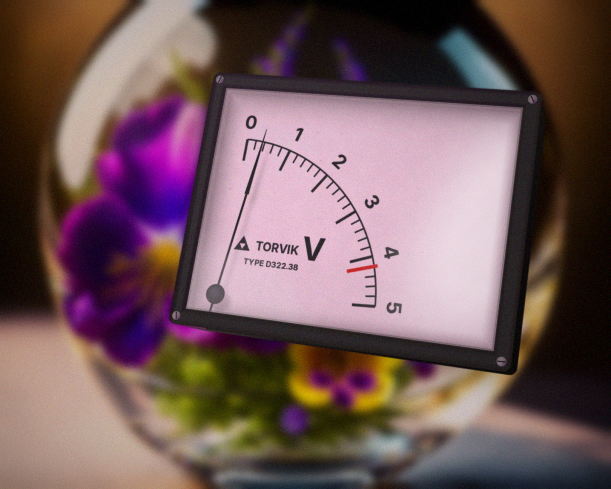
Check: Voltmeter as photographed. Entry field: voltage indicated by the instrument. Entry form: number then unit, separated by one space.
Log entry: 0.4 V
